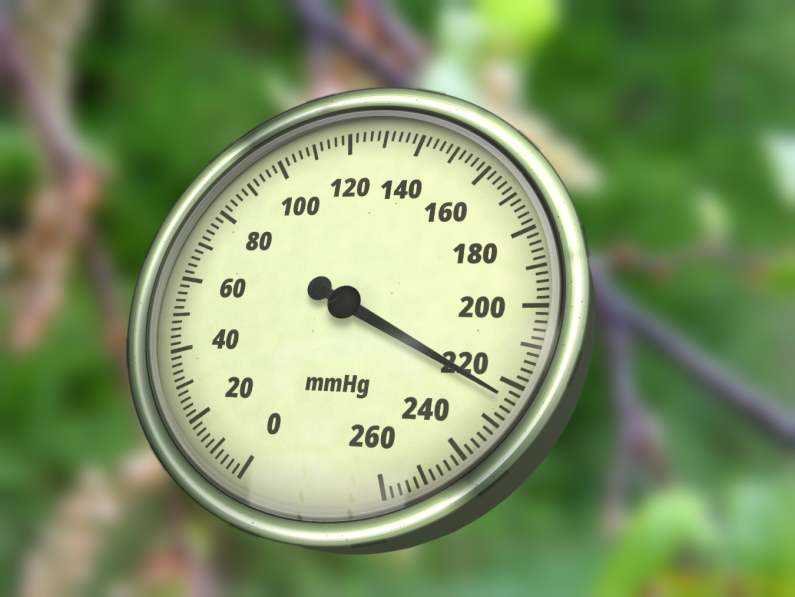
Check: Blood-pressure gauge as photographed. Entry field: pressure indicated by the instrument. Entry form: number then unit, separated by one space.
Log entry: 224 mmHg
